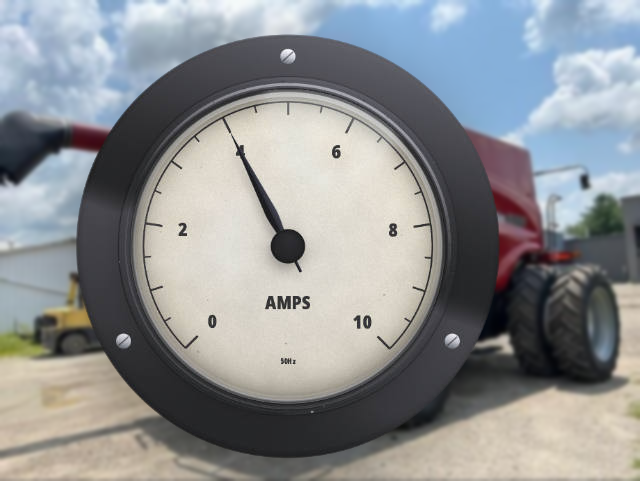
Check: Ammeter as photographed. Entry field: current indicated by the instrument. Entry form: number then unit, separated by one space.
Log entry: 4 A
